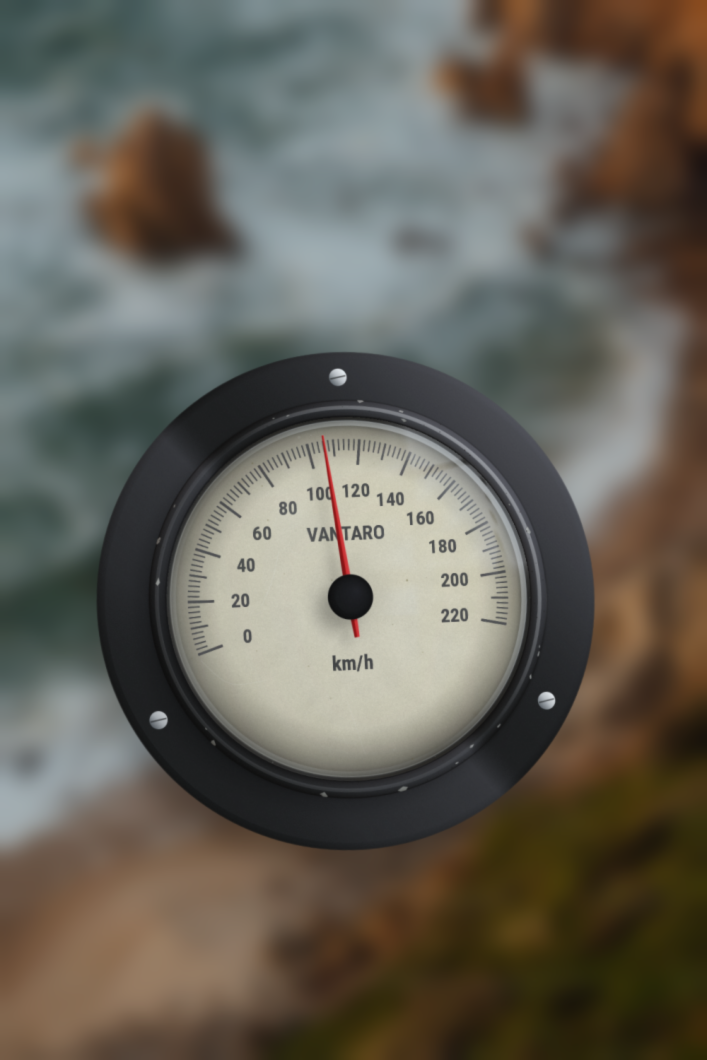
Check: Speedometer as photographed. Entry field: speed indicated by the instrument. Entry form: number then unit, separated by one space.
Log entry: 106 km/h
